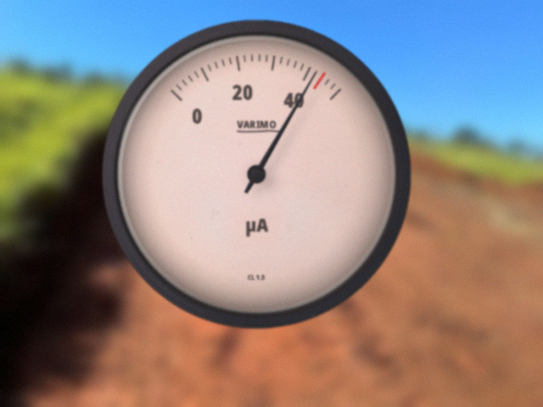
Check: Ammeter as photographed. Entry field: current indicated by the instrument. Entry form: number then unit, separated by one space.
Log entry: 42 µA
